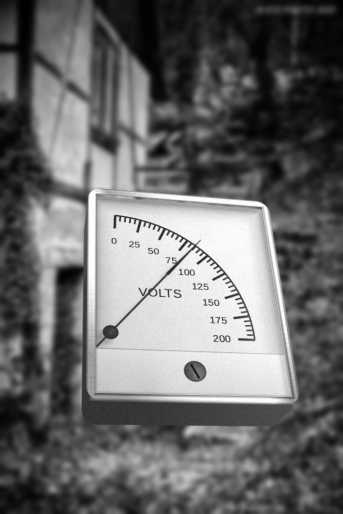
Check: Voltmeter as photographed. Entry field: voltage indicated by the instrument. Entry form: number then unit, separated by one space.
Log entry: 85 V
